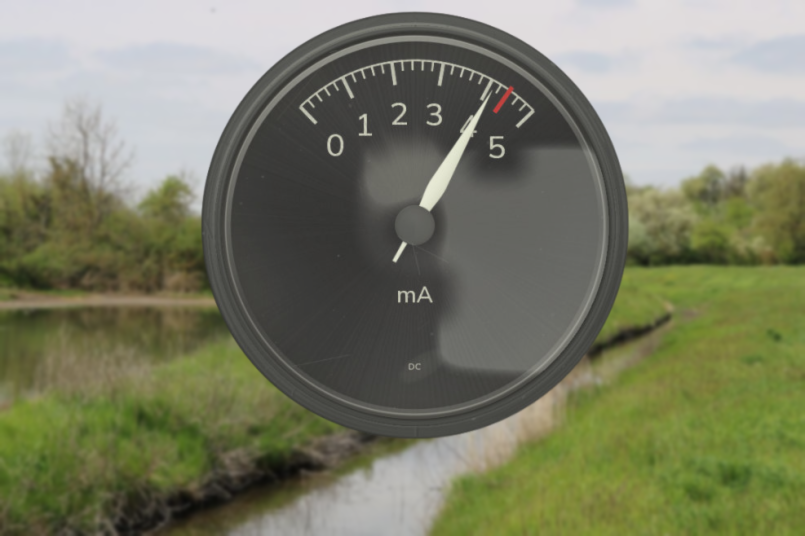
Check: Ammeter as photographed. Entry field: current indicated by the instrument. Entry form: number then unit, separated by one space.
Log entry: 4.1 mA
